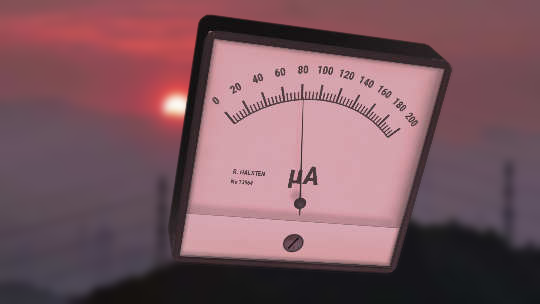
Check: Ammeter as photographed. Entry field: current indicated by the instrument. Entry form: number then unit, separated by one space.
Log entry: 80 µA
